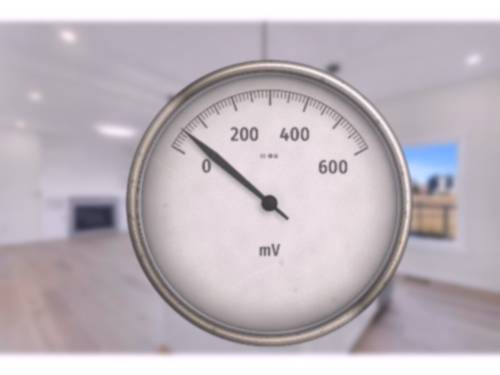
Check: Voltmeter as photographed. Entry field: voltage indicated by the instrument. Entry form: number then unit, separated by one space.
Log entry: 50 mV
